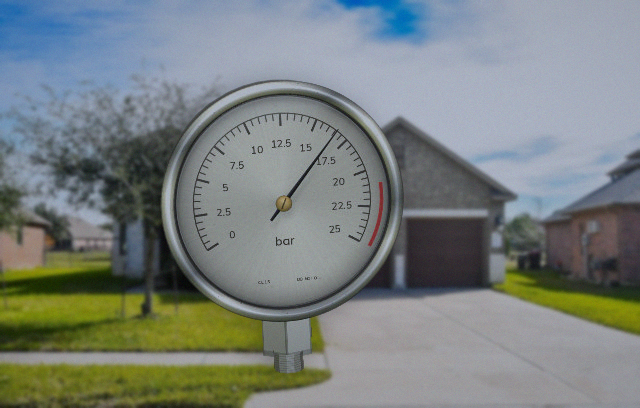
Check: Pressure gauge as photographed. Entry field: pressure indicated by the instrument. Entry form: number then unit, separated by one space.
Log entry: 16.5 bar
